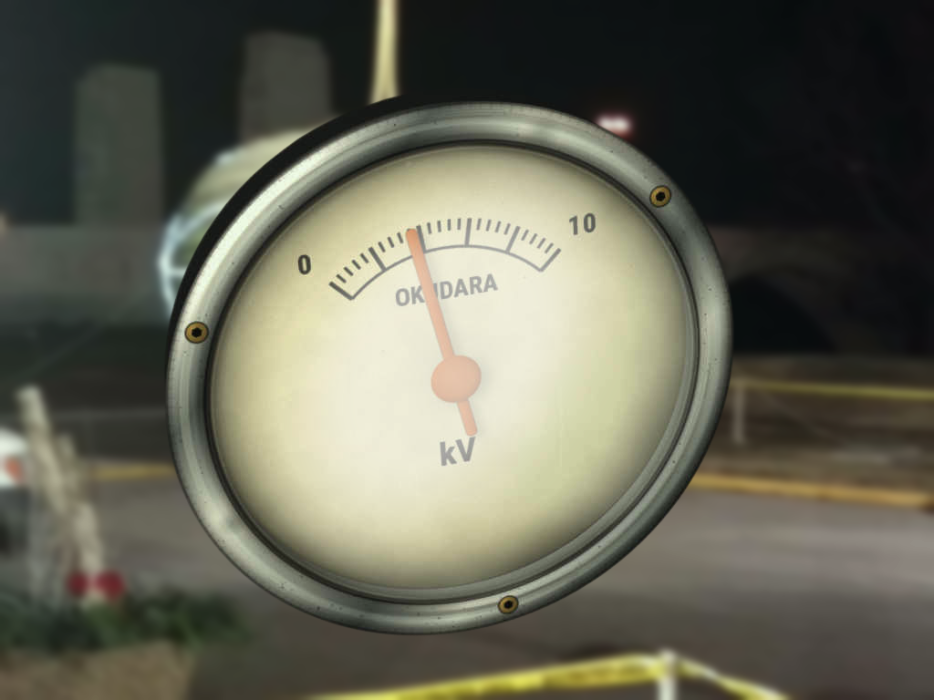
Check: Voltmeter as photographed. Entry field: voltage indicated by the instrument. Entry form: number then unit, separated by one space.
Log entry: 3.6 kV
